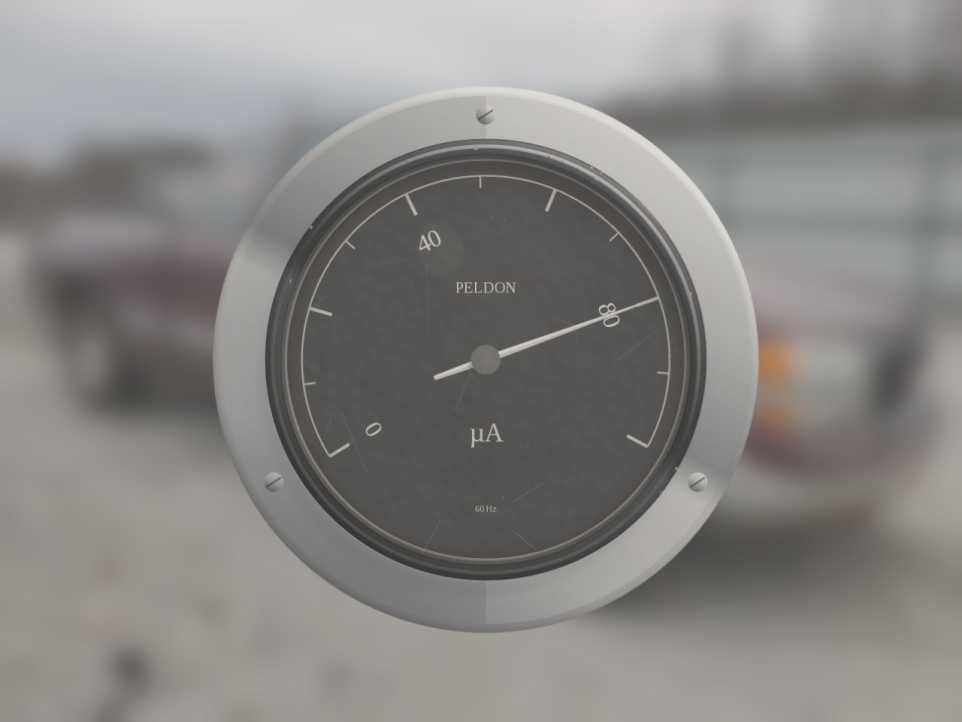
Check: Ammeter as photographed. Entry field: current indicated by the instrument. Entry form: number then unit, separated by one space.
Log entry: 80 µA
